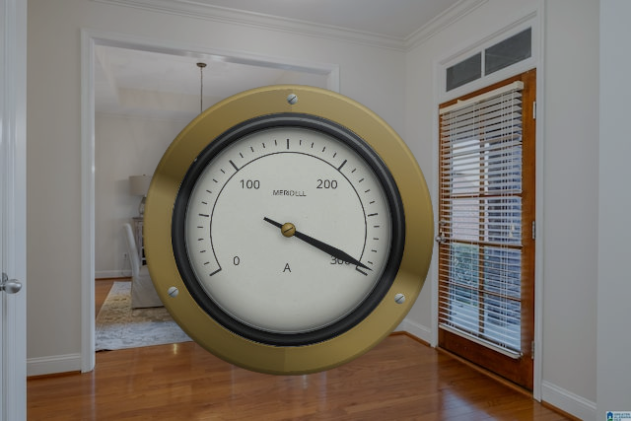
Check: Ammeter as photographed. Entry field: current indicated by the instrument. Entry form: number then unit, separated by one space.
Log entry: 295 A
